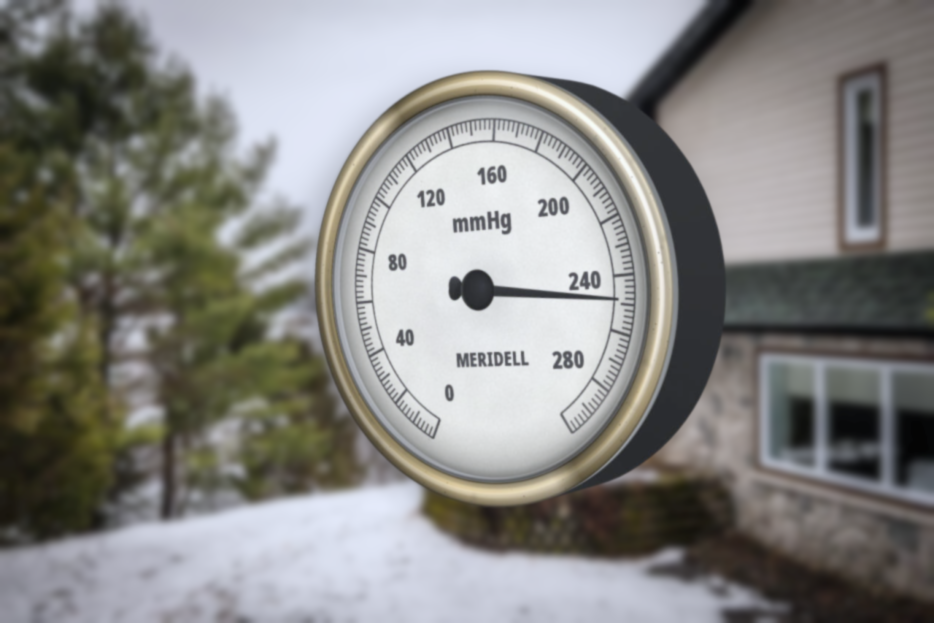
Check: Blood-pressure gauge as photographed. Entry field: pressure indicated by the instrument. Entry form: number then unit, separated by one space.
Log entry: 248 mmHg
